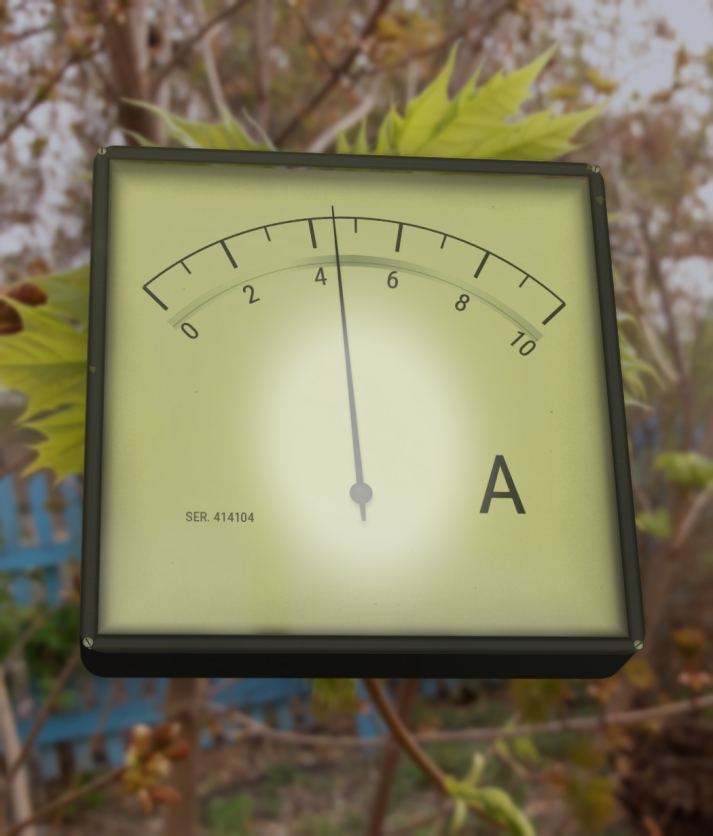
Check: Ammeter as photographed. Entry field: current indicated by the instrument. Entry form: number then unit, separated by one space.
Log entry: 4.5 A
